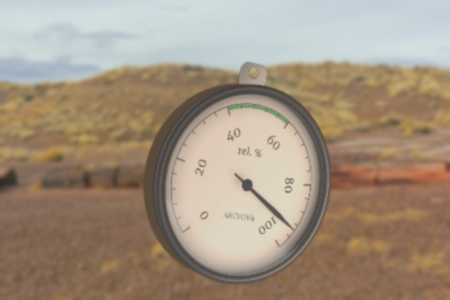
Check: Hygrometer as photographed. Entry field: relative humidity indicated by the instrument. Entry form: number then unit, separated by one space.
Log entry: 94 %
